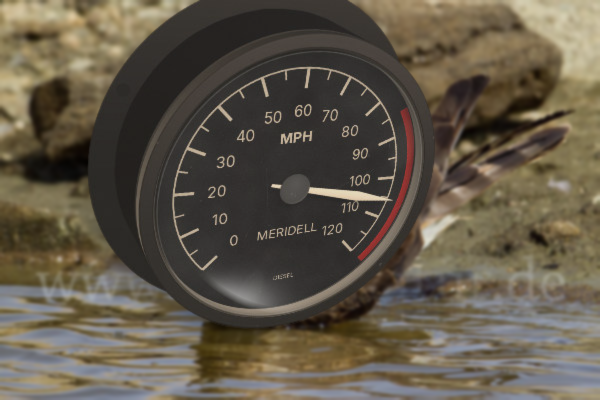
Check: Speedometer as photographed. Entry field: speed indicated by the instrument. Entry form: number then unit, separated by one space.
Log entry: 105 mph
